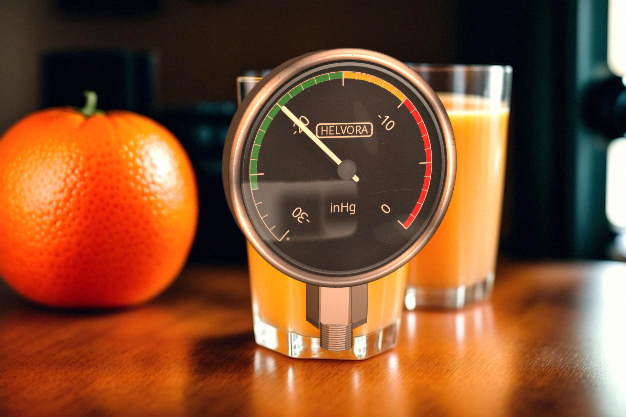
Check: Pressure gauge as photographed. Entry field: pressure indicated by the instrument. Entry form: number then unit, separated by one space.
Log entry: -20 inHg
